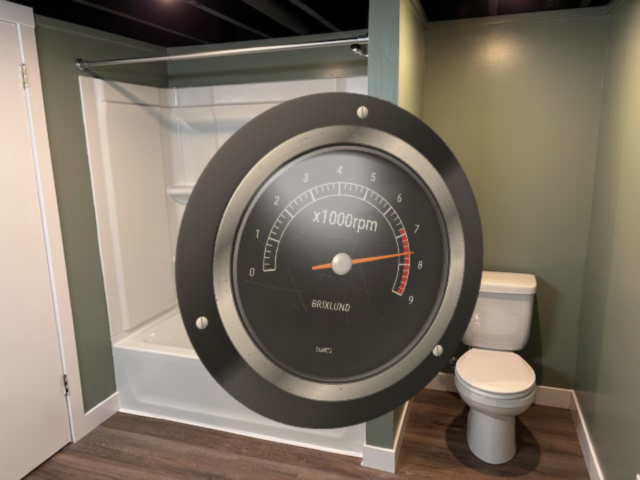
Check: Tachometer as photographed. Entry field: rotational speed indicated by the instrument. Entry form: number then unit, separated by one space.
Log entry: 7600 rpm
